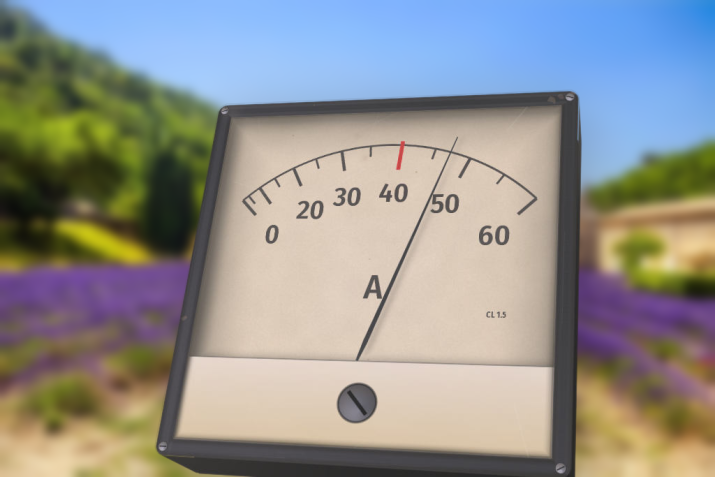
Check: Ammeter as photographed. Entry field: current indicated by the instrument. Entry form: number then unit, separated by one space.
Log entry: 47.5 A
